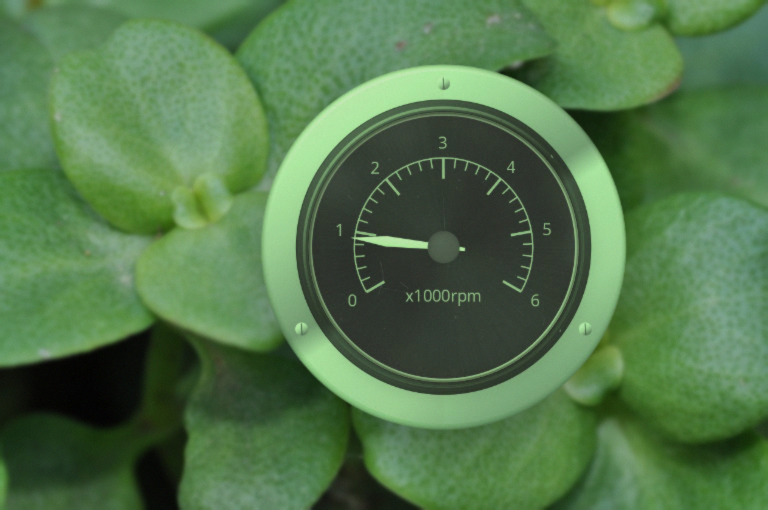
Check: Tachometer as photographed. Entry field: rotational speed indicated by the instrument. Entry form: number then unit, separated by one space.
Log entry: 900 rpm
